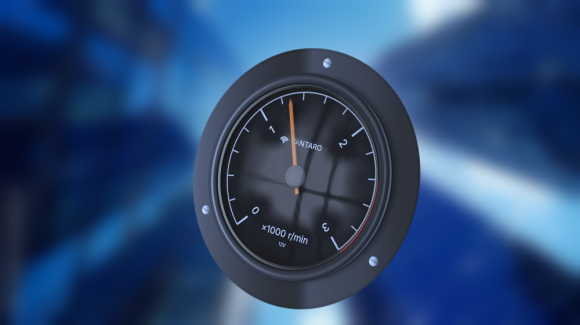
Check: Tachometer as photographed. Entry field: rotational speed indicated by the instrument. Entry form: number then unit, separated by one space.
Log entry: 1300 rpm
